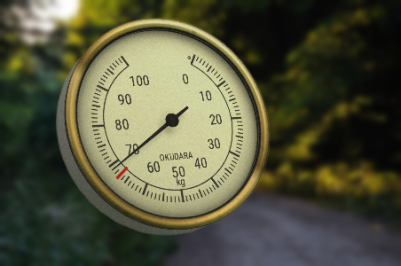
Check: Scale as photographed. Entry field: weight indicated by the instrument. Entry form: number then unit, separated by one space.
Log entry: 69 kg
